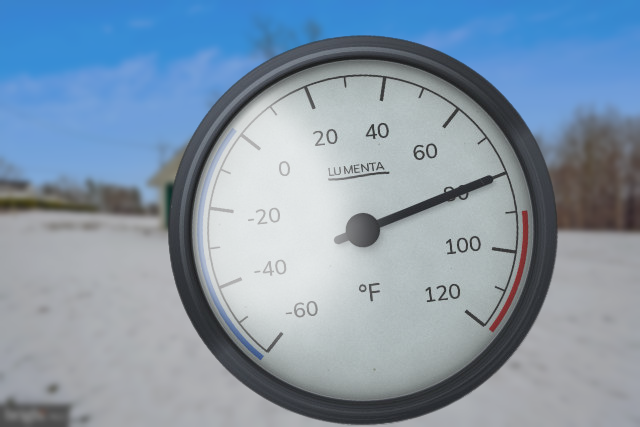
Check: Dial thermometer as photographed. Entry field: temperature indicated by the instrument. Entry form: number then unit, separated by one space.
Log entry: 80 °F
